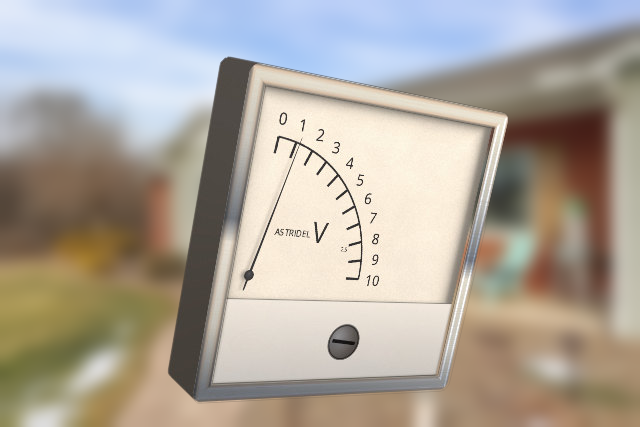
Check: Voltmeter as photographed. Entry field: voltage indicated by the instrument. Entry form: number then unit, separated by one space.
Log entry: 1 V
